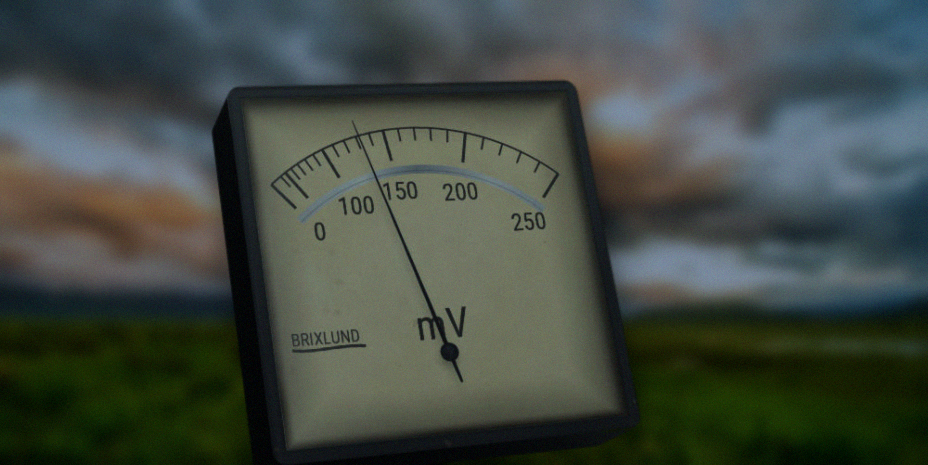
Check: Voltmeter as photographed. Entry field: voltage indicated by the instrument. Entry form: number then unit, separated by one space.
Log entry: 130 mV
